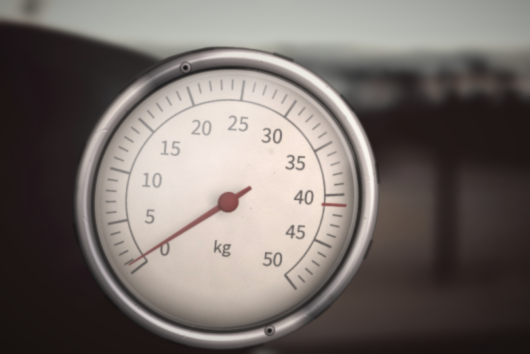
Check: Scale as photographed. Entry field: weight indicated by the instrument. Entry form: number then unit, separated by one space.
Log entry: 1 kg
